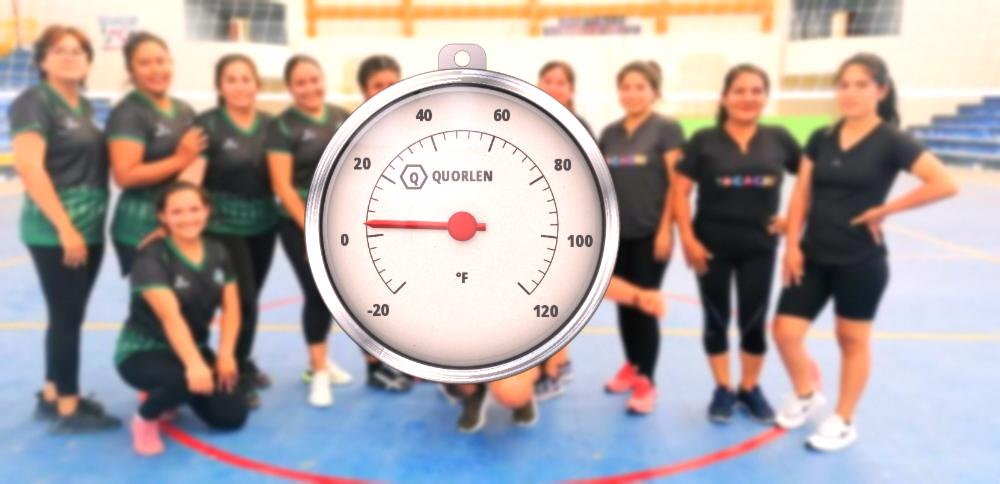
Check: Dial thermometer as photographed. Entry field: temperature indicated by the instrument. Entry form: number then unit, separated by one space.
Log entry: 4 °F
